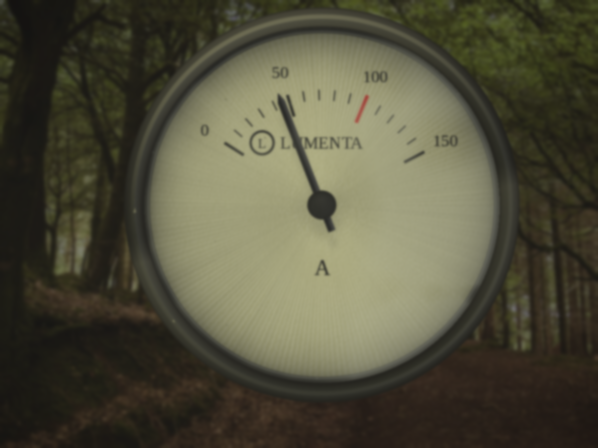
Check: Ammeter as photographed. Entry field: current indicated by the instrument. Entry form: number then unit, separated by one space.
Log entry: 45 A
